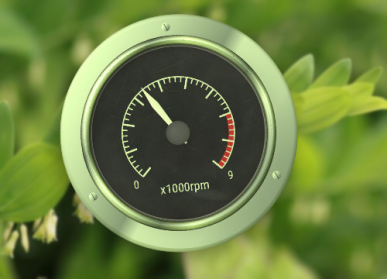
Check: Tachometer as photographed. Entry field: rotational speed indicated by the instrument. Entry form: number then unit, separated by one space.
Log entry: 3400 rpm
